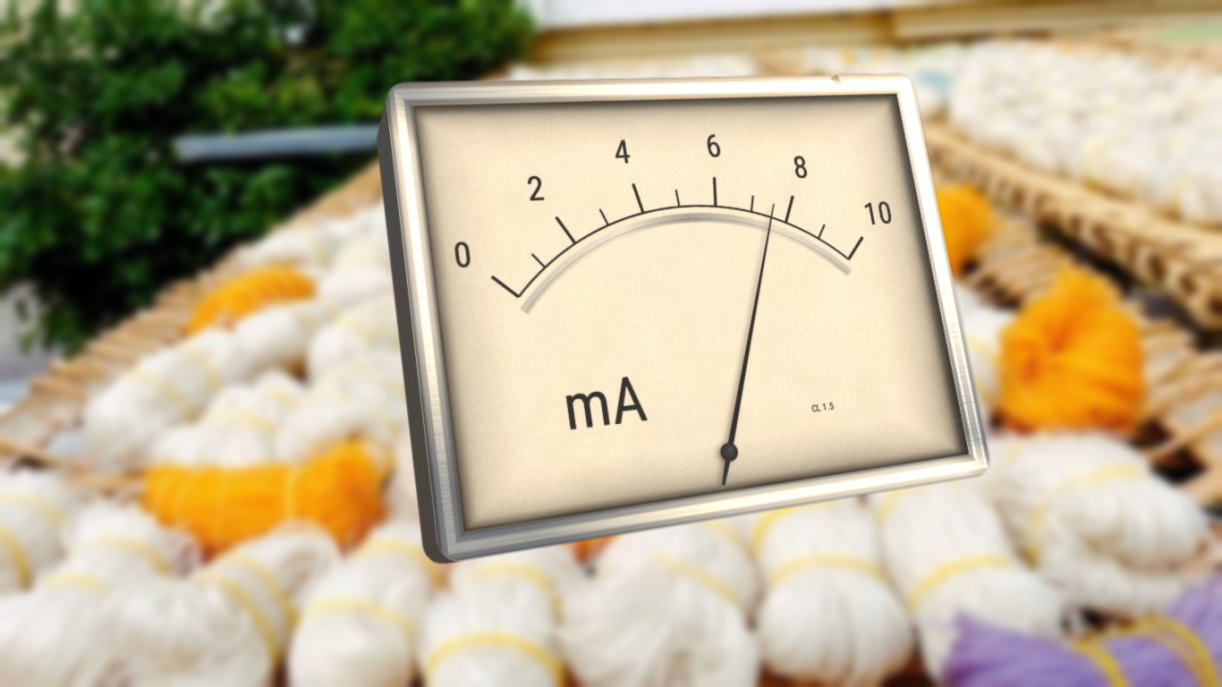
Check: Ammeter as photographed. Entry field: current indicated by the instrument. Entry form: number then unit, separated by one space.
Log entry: 7.5 mA
